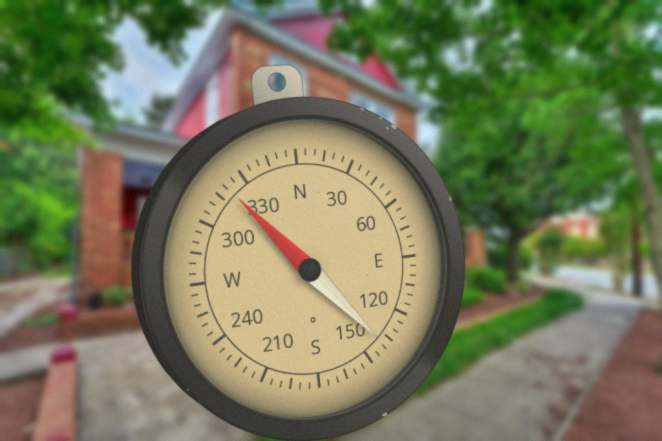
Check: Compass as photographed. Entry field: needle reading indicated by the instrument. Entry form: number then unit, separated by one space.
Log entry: 320 °
